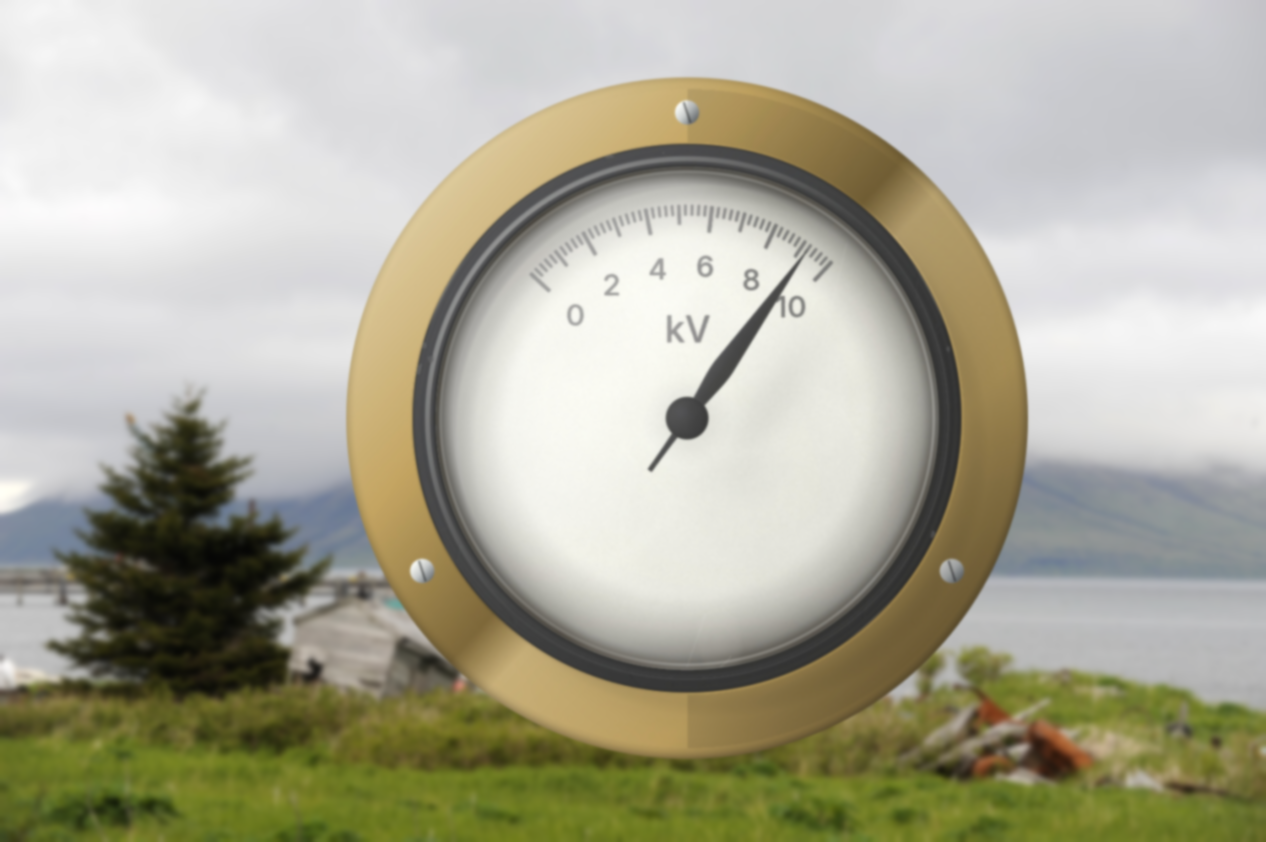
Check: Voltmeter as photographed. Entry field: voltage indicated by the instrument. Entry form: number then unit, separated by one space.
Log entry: 9.2 kV
